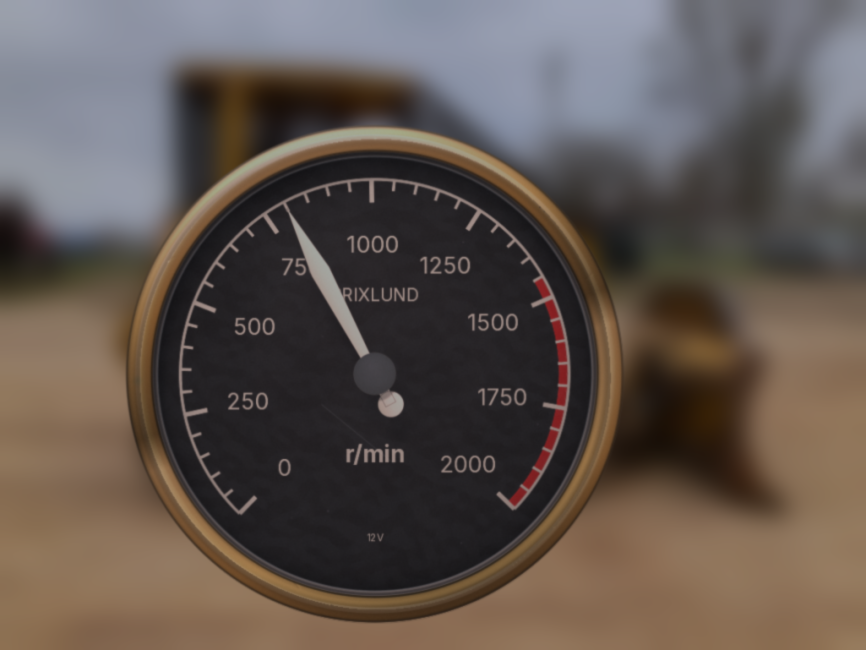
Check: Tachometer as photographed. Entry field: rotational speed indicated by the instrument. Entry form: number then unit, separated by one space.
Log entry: 800 rpm
